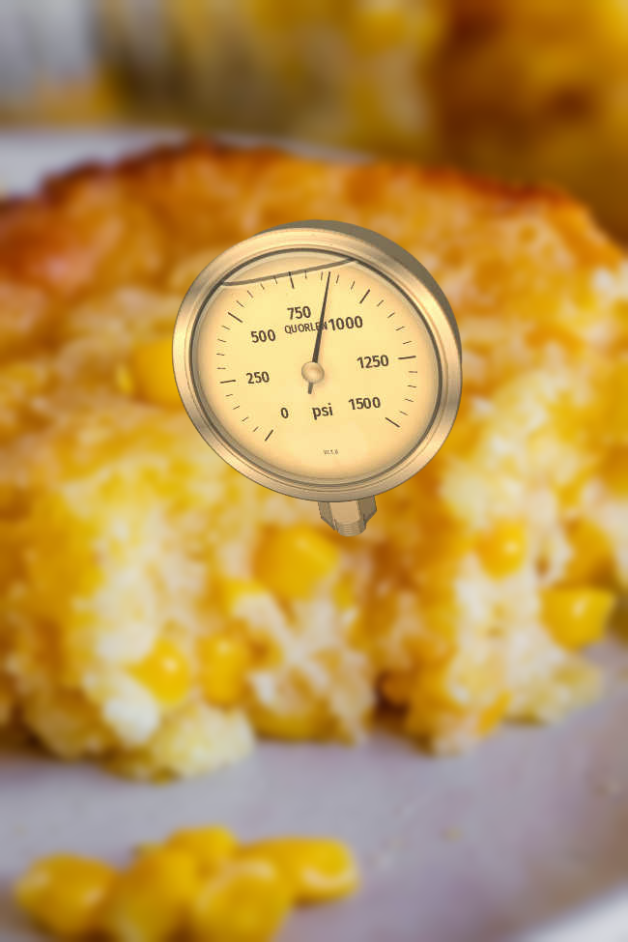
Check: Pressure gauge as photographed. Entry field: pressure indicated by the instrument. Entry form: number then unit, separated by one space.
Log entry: 875 psi
